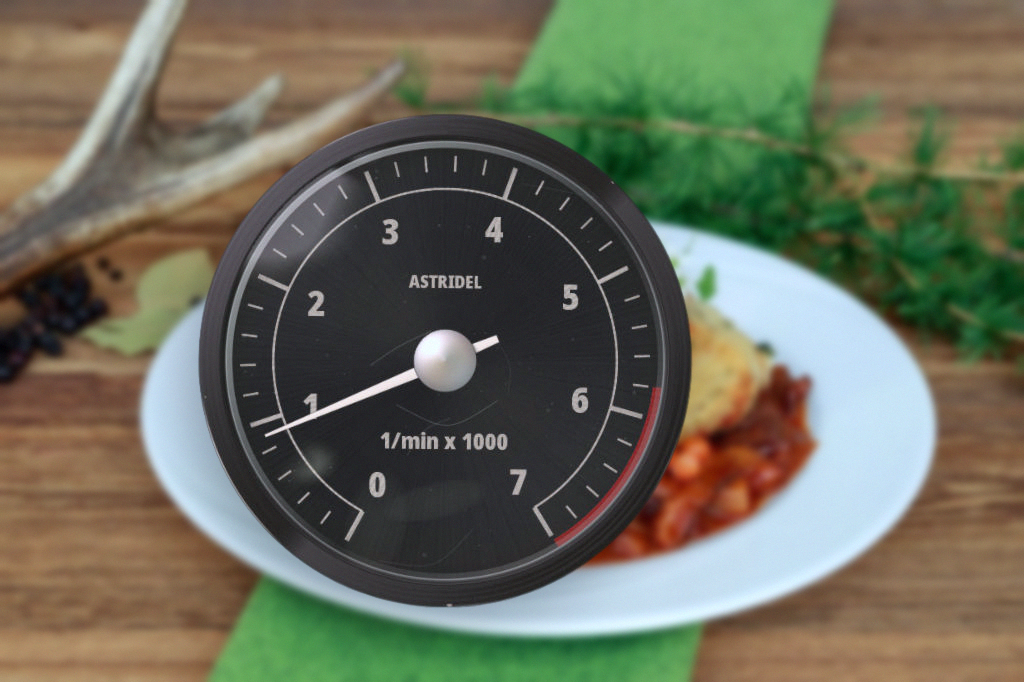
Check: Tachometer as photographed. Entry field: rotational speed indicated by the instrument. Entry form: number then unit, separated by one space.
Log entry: 900 rpm
